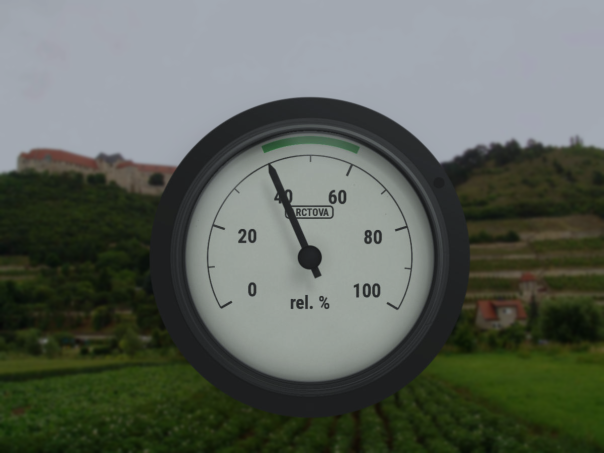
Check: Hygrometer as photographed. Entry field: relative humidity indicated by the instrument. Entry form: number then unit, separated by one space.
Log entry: 40 %
